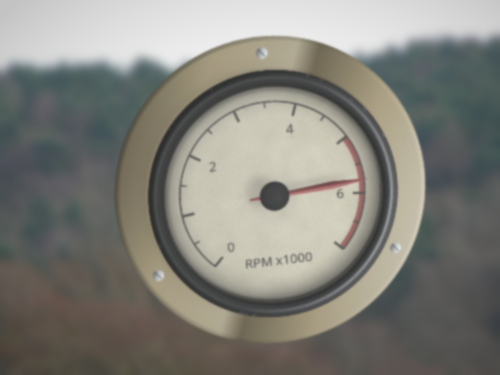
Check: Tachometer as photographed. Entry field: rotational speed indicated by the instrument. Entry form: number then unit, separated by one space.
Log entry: 5750 rpm
